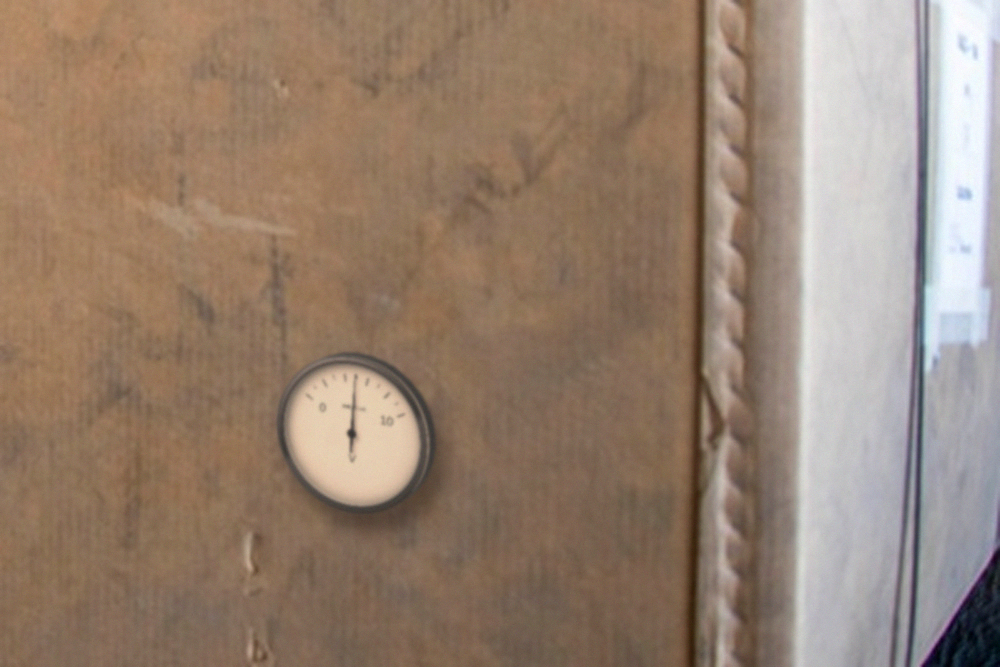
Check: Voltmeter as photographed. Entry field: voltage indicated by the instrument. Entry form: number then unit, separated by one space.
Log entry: 5 V
